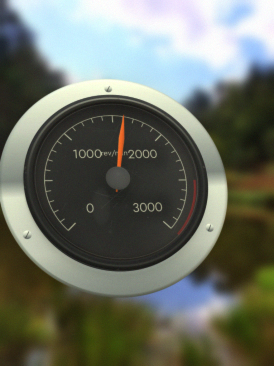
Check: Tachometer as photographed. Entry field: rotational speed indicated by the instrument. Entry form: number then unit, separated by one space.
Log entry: 1600 rpm
